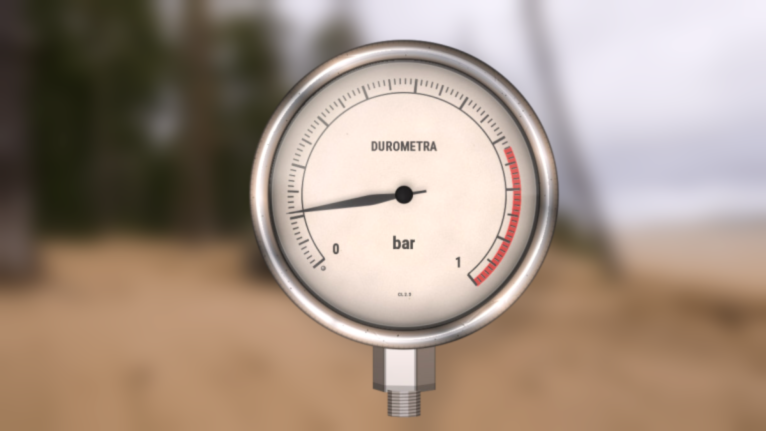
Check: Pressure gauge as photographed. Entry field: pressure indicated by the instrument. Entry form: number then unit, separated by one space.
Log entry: 0.11 bar
